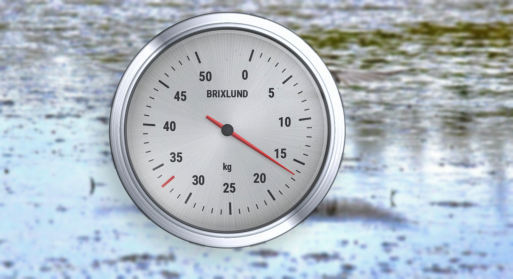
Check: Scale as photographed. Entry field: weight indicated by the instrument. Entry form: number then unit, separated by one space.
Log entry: 16.5 kg
